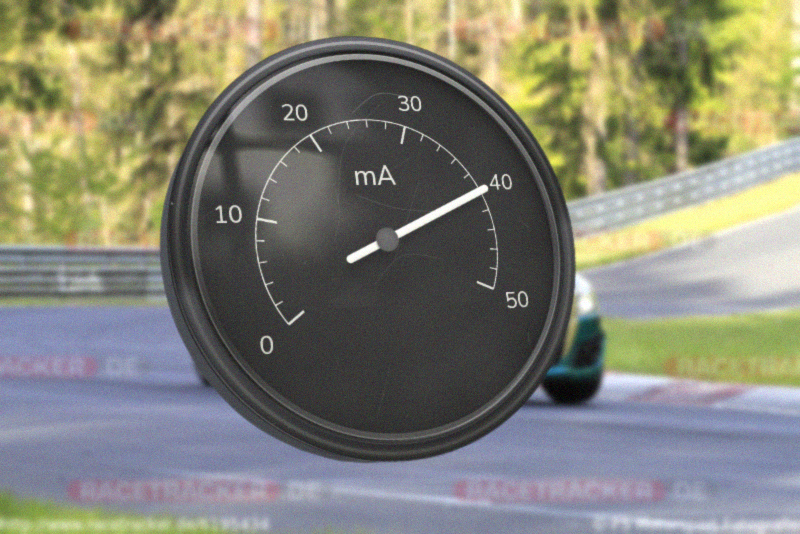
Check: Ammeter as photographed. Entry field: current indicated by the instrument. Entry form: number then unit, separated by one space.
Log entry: 40 mA
